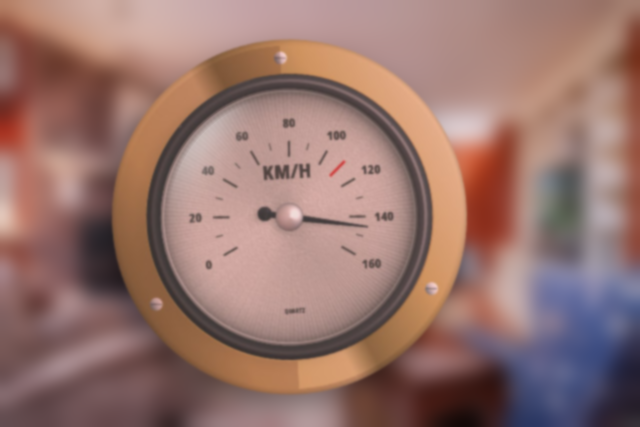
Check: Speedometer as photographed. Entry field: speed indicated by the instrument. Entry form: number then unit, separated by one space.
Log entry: 145 km/h
